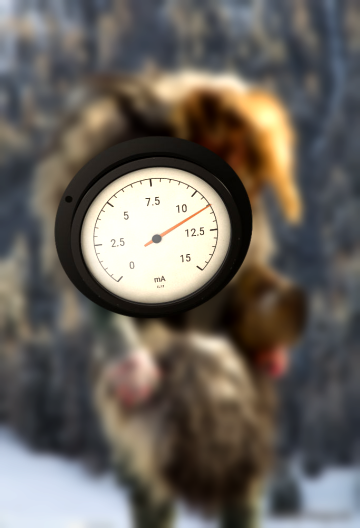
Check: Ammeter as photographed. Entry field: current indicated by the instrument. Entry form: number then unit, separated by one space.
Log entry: 11 mA
